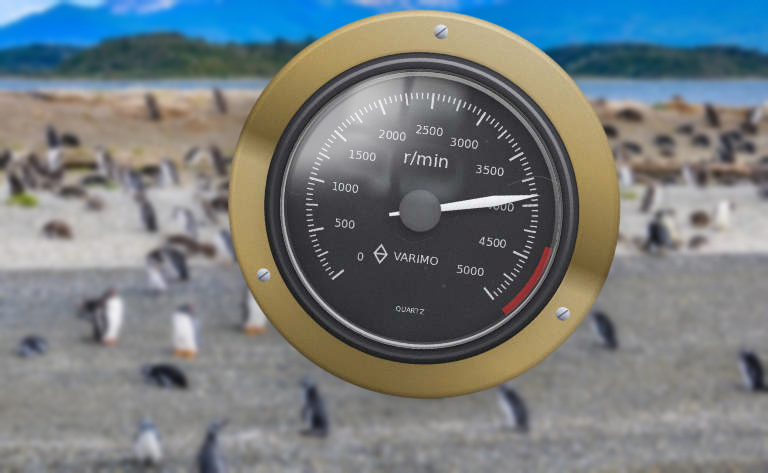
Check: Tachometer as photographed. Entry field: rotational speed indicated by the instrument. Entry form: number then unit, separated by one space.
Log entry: 3900 rpm
